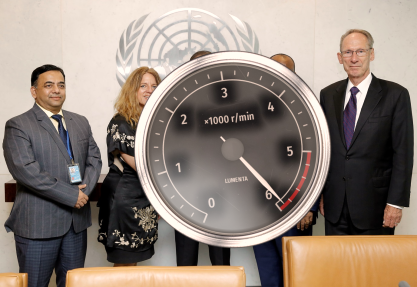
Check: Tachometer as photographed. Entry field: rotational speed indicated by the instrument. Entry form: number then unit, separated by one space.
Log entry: 5900 rpm
